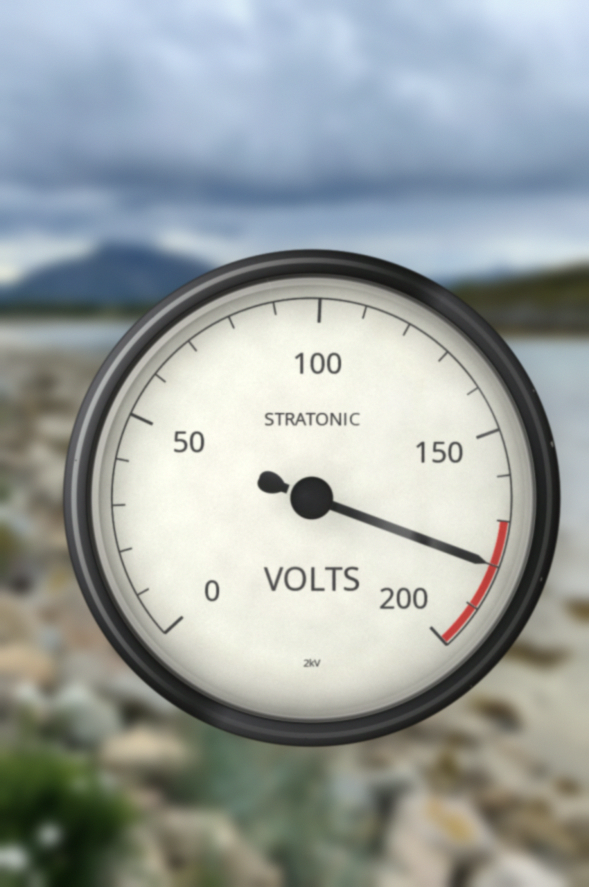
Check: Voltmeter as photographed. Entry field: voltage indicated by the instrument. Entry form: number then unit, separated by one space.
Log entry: 180 V
